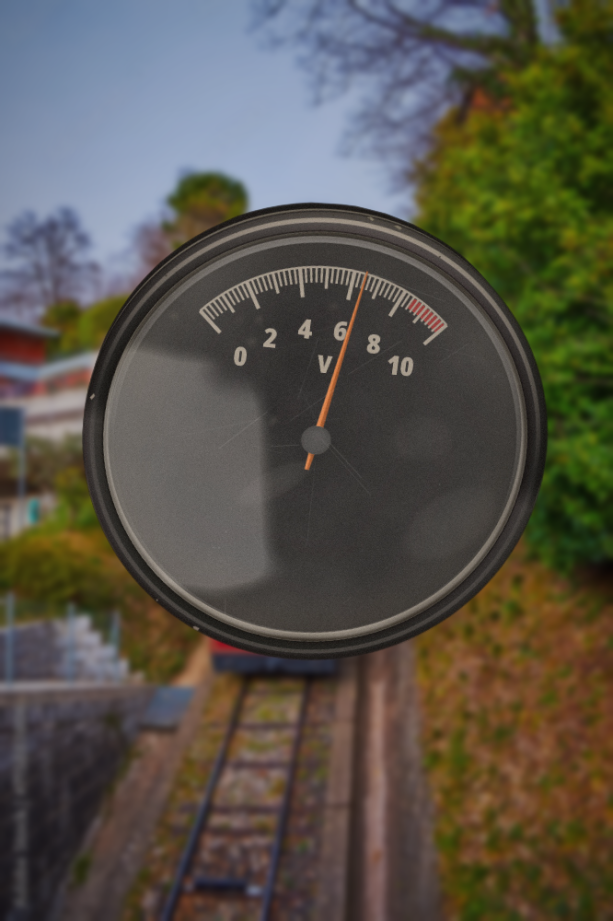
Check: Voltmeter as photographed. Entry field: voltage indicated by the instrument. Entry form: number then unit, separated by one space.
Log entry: 6.4 V
